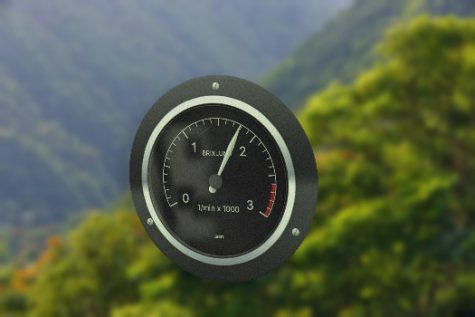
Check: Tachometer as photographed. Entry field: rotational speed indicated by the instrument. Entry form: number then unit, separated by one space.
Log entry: 1800 rpm
